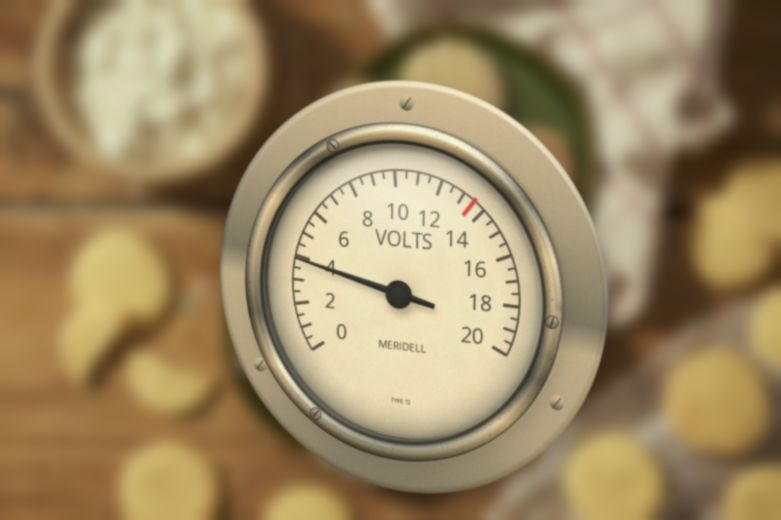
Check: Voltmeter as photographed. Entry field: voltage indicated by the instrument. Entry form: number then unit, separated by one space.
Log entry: 4 V
